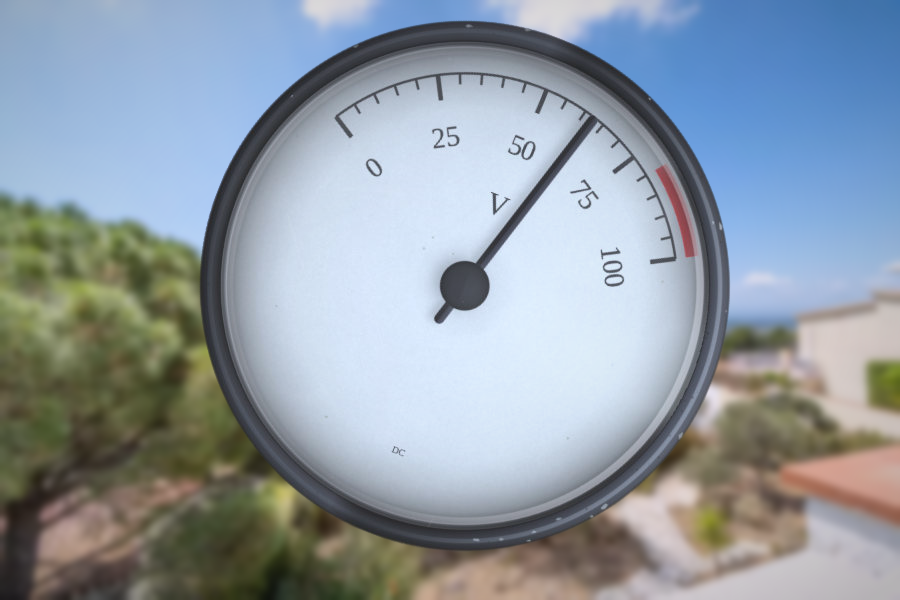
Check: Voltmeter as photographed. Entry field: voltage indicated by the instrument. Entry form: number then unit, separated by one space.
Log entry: 62.5 V
